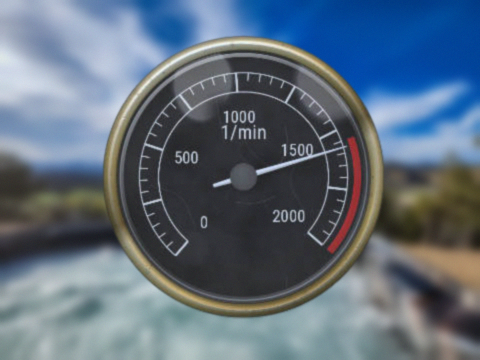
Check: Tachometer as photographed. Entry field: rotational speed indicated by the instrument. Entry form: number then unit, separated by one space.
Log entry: 1575 rpm
